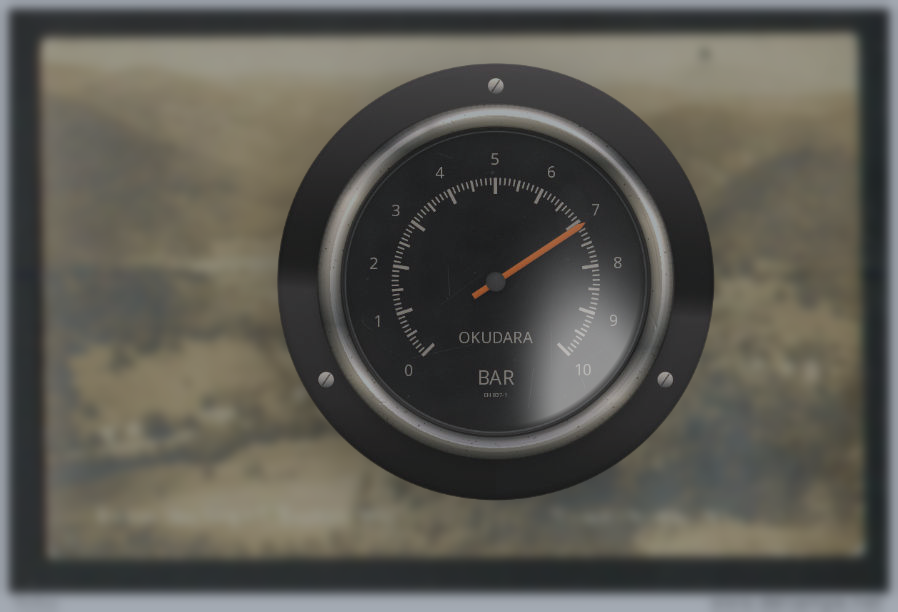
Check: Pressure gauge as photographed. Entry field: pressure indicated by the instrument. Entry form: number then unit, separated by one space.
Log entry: 7.1 bar
